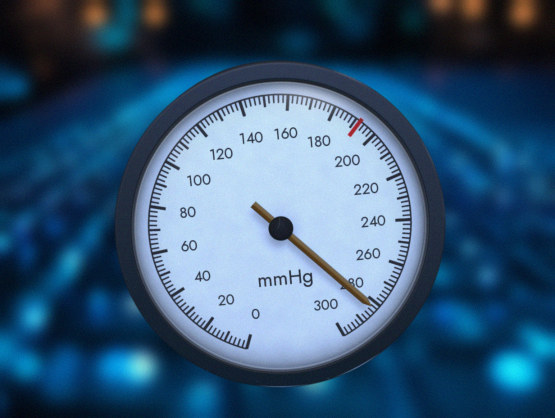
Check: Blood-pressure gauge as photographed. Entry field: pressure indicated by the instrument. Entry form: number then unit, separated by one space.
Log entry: 282 mmHg
